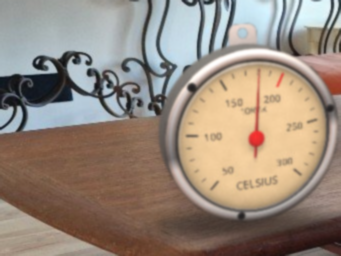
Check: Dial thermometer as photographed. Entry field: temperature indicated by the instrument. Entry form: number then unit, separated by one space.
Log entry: 180 °C
